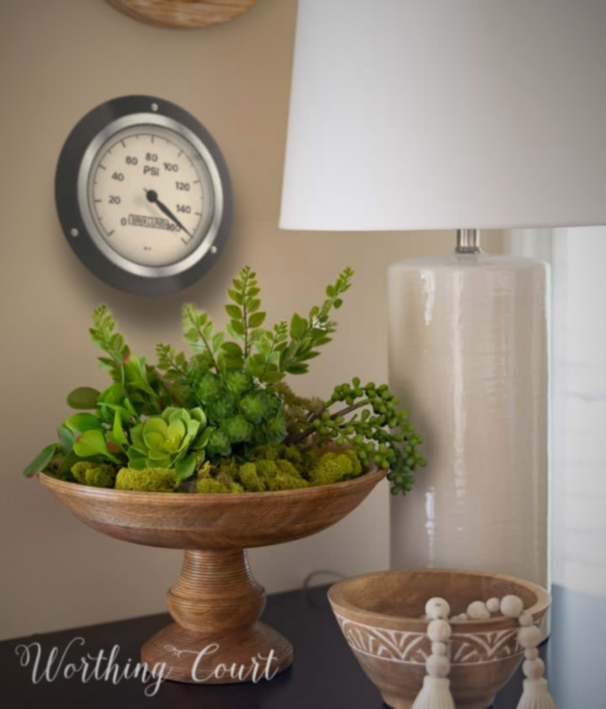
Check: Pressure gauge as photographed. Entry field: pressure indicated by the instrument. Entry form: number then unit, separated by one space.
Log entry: 155 psi
